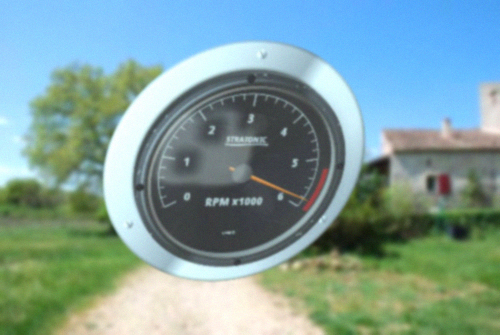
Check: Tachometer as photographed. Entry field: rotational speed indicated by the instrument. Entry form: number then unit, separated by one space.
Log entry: 5800 rpm
